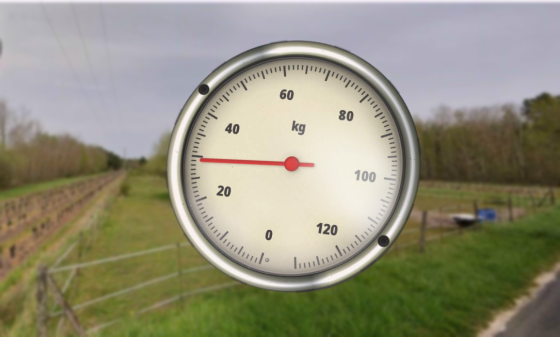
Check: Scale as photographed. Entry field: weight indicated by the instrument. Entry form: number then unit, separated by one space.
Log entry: 29 kg
